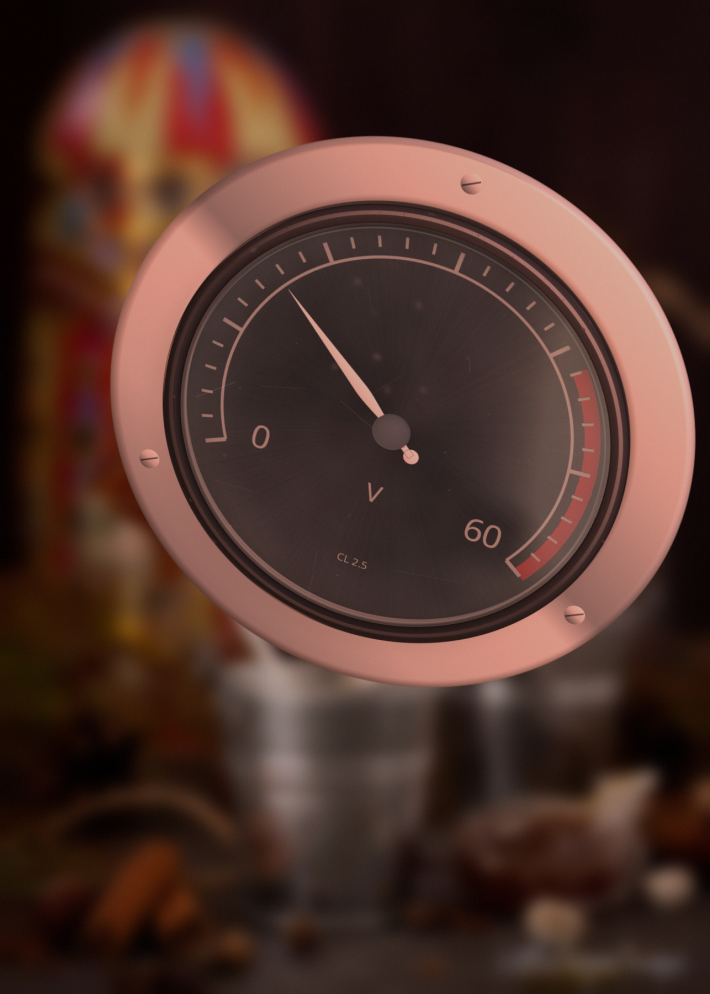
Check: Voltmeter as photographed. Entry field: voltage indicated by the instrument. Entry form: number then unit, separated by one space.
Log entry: 16 V
